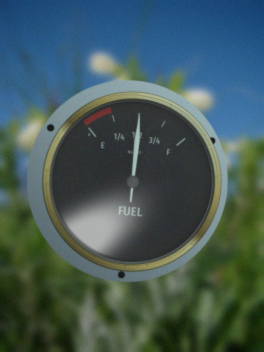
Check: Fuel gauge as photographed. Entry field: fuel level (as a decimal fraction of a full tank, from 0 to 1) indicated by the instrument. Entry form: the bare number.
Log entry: 0.5
